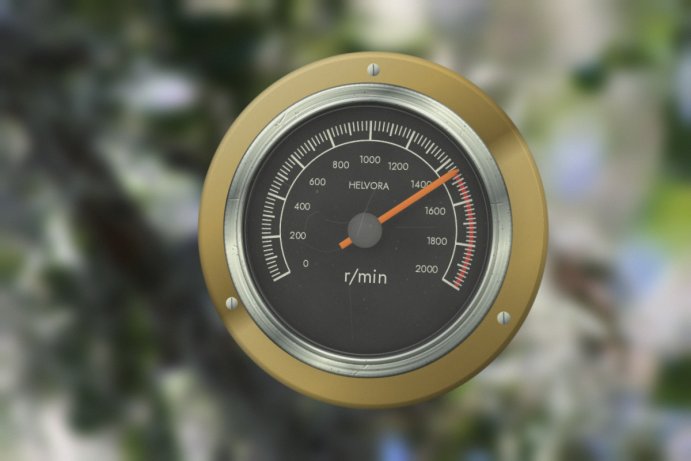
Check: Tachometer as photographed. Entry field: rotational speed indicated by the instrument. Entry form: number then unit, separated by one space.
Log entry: 1460 rpm
